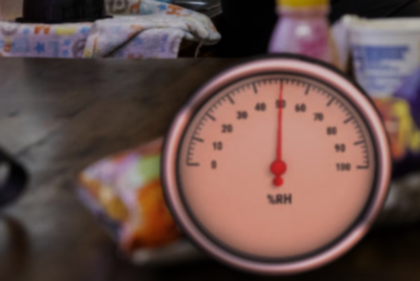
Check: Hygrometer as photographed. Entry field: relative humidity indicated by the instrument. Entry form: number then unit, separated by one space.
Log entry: 50 %
